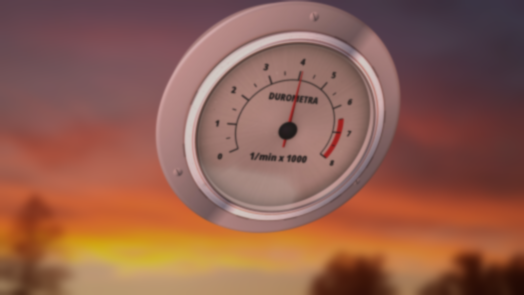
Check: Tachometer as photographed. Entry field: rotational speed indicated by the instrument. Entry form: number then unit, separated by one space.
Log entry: 4000 rpm
